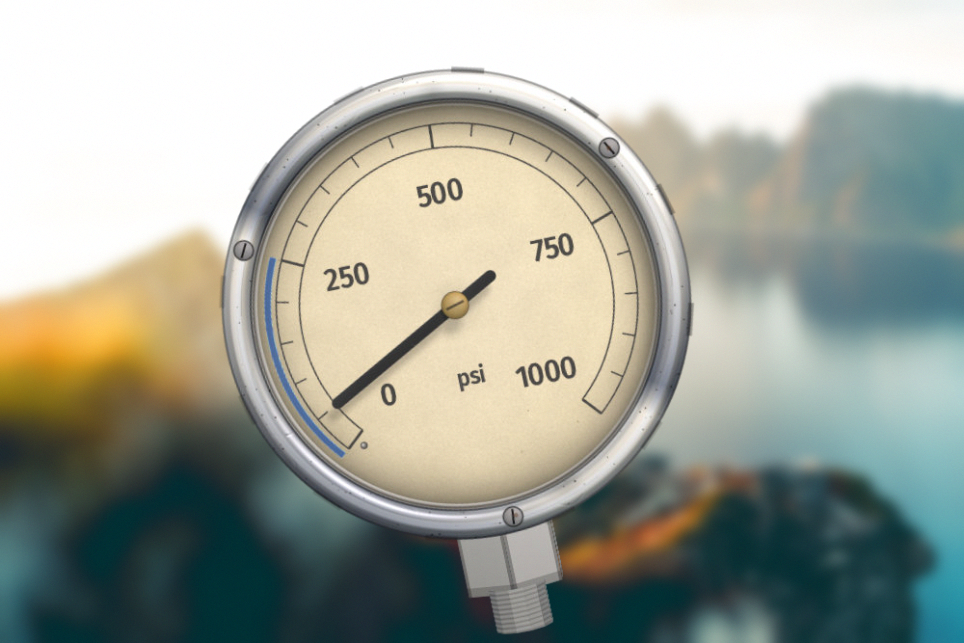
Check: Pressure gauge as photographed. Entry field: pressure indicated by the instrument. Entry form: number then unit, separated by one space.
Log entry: 50 psi
